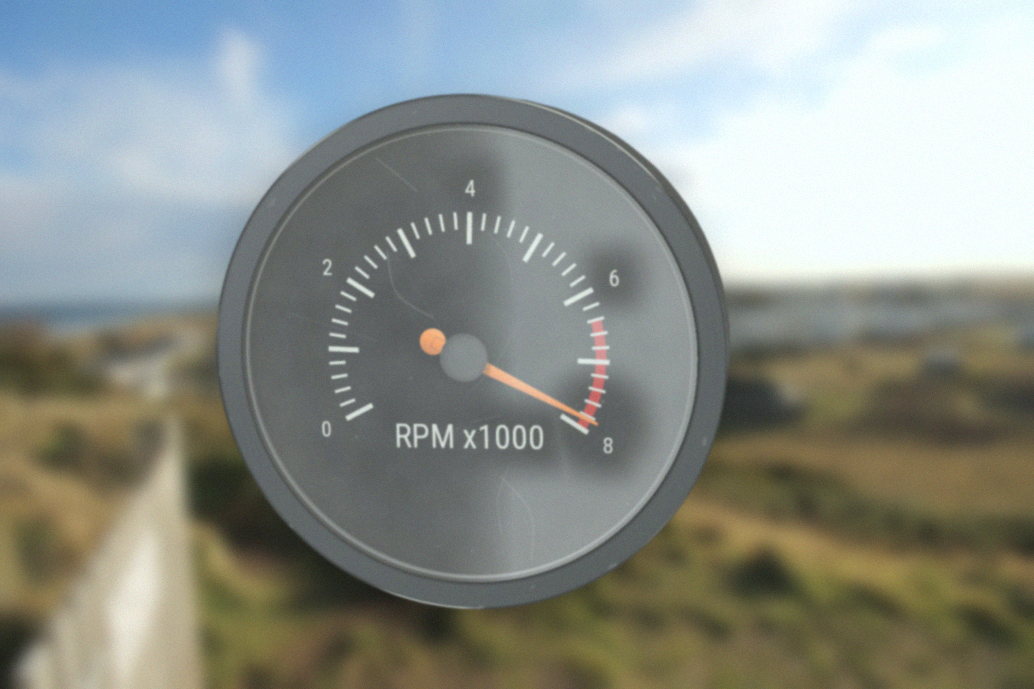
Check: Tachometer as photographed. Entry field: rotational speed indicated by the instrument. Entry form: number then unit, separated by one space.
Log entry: 7800 rpm
